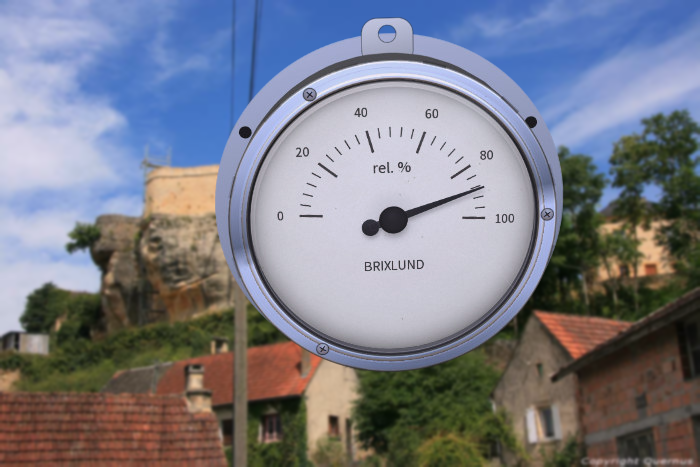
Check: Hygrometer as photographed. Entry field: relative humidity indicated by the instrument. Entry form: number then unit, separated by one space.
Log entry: 88 %
